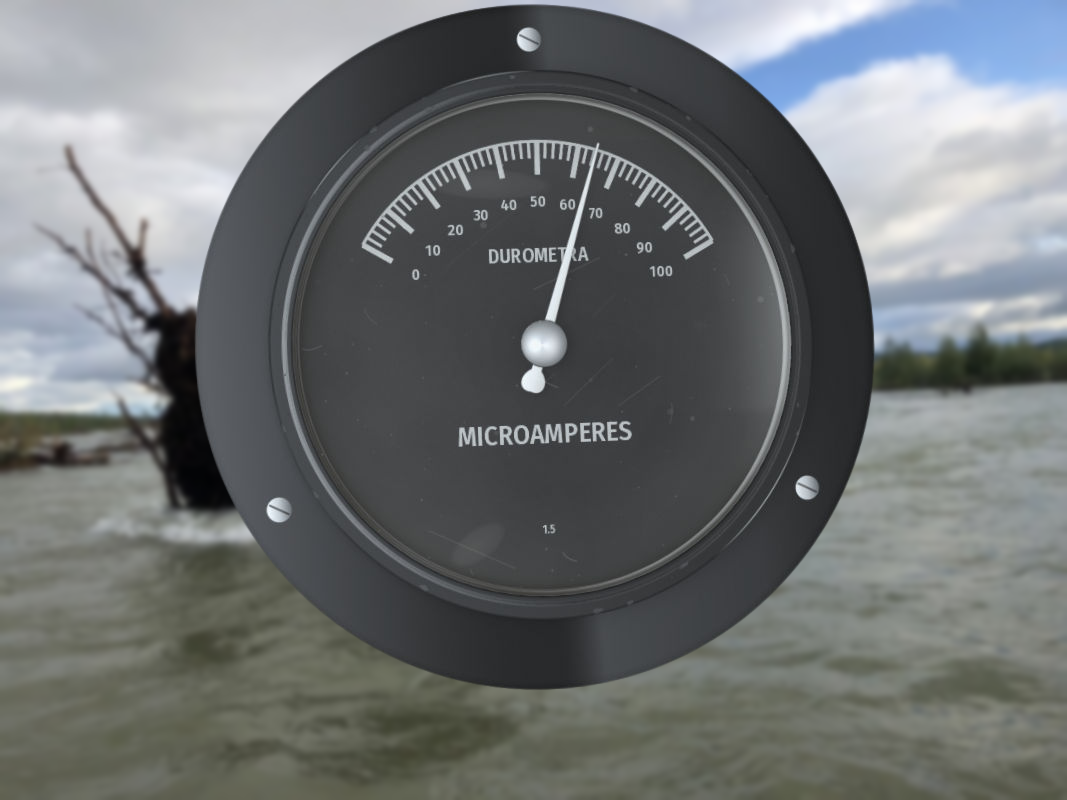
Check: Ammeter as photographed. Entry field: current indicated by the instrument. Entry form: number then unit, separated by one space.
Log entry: 64 µA
